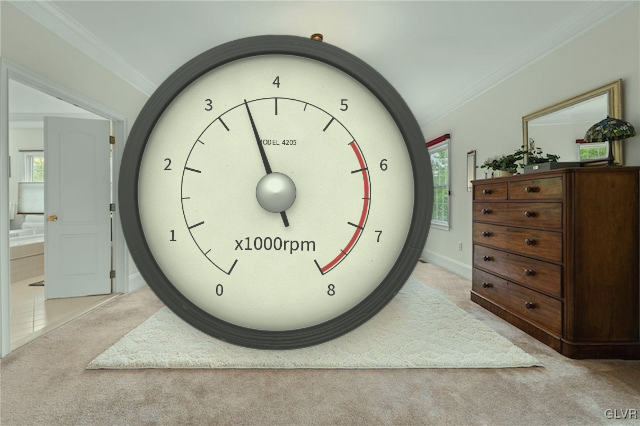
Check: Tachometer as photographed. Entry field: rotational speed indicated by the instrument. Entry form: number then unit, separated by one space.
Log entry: 3500 rpm
